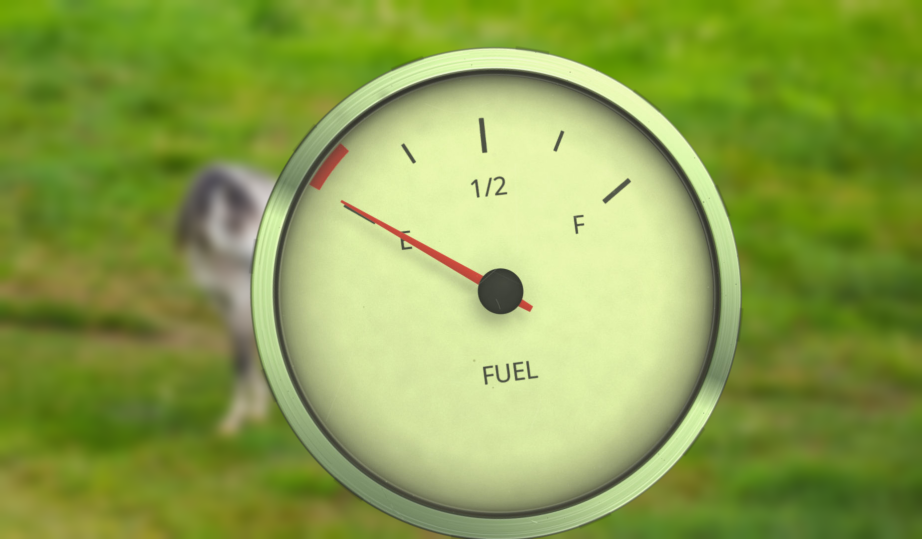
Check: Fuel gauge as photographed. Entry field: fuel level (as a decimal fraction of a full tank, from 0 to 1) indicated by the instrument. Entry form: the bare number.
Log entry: 0
